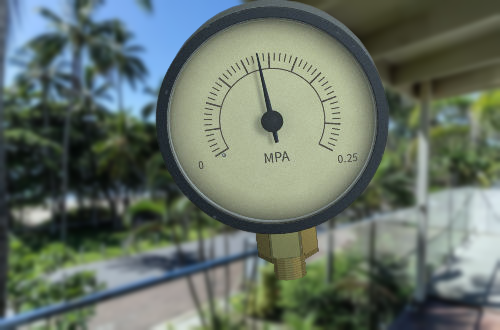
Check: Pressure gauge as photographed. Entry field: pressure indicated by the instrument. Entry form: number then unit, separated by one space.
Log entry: 0.115 MPa
